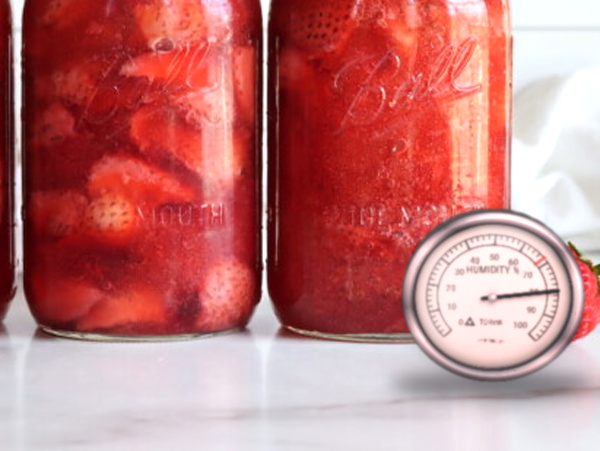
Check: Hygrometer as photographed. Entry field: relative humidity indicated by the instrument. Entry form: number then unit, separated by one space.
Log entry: 80 %
